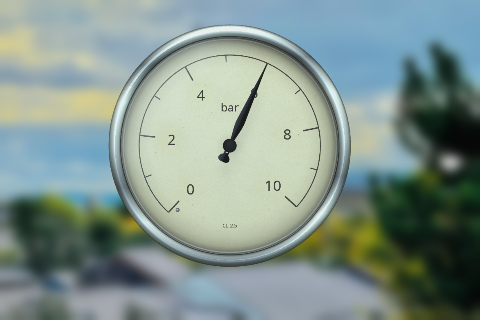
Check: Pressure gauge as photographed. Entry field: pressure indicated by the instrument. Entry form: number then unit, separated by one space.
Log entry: 6 bar
